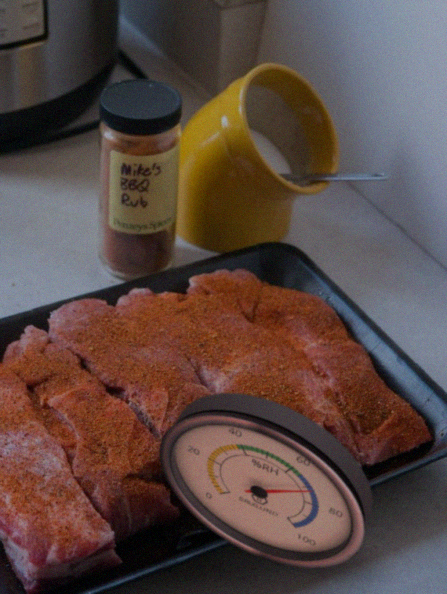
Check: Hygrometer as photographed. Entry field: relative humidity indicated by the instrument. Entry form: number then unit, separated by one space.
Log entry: 70 %
